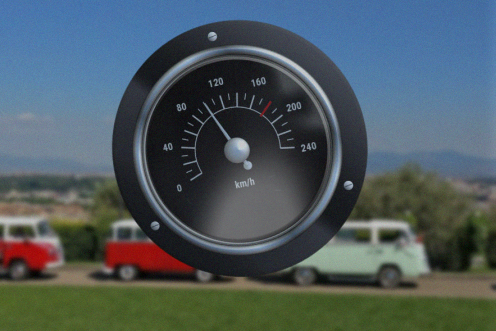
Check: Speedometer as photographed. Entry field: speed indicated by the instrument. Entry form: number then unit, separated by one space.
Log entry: 100 km/h
